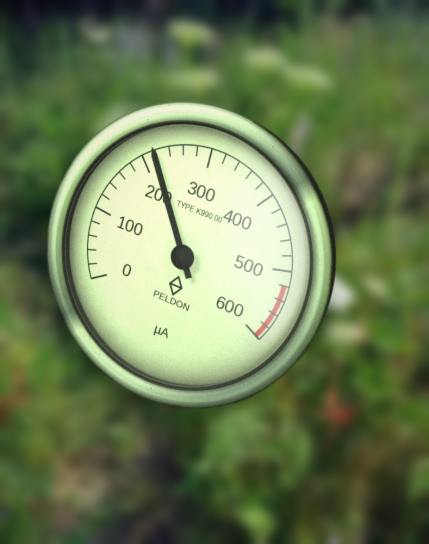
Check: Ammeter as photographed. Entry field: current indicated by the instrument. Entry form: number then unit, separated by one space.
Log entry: 220 µA
